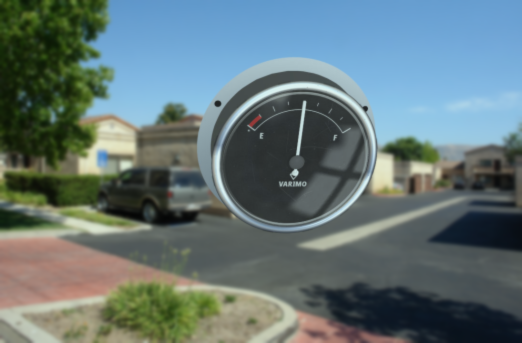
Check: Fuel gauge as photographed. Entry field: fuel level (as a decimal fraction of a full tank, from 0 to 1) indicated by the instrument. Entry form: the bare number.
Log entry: 0.5
